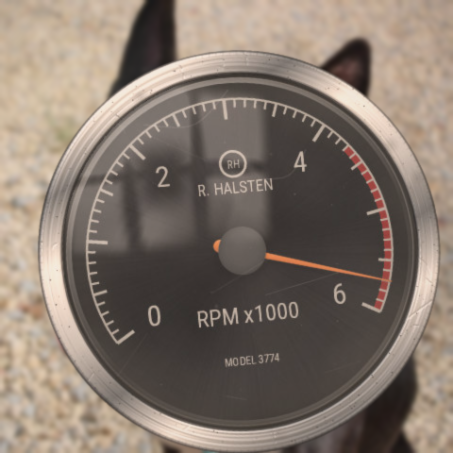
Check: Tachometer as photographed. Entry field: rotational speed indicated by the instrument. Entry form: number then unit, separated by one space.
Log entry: 5700 rpm
